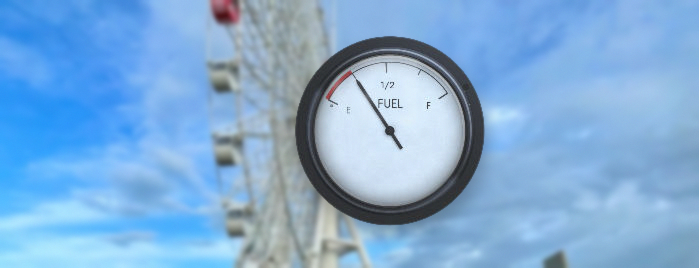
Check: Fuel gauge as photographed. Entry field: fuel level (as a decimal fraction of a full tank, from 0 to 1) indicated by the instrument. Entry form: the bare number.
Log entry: 0.25
